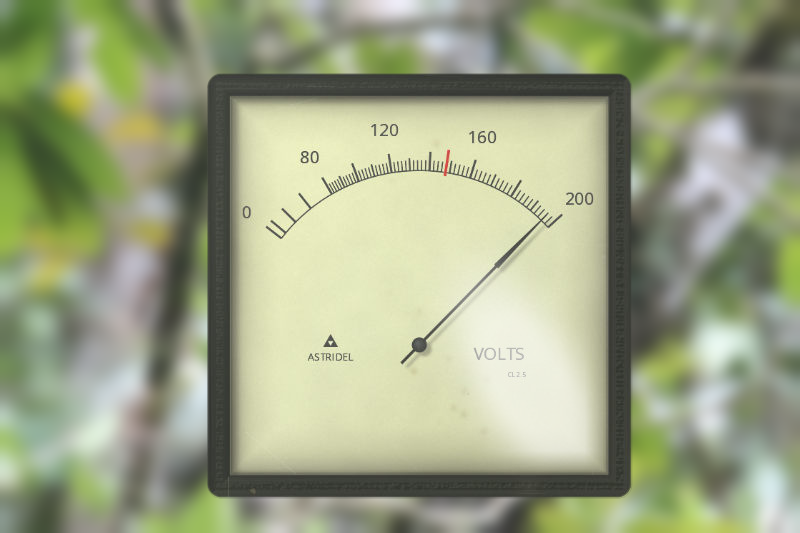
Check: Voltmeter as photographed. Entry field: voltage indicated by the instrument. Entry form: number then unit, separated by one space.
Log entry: 196 V
